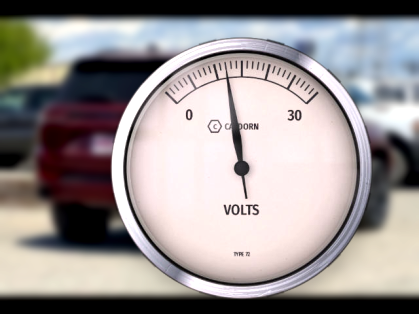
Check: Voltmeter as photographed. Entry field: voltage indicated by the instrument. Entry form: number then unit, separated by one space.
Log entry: 12 V
